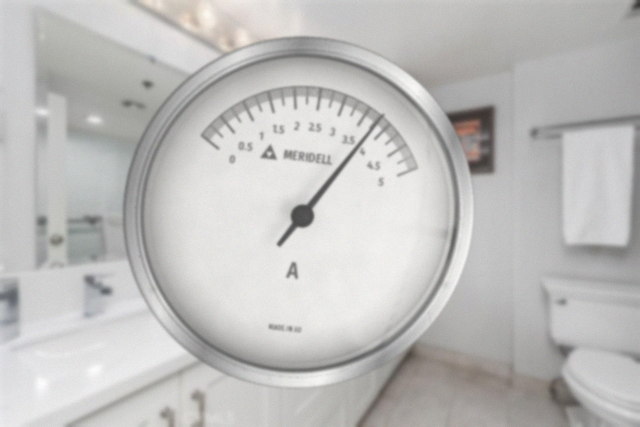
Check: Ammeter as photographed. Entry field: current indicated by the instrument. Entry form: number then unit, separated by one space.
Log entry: 3.75 A
